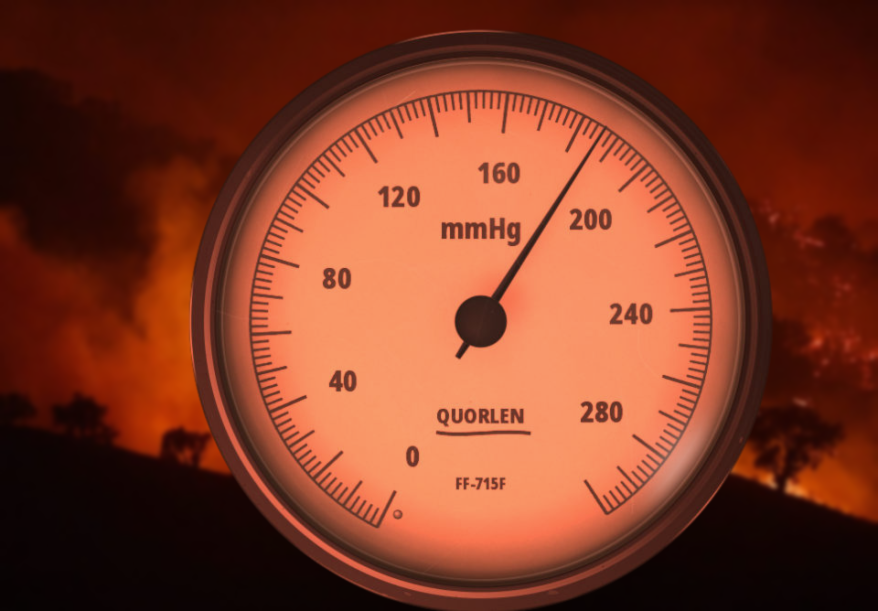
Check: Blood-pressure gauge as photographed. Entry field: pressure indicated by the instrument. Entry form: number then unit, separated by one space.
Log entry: 186 mmHg
